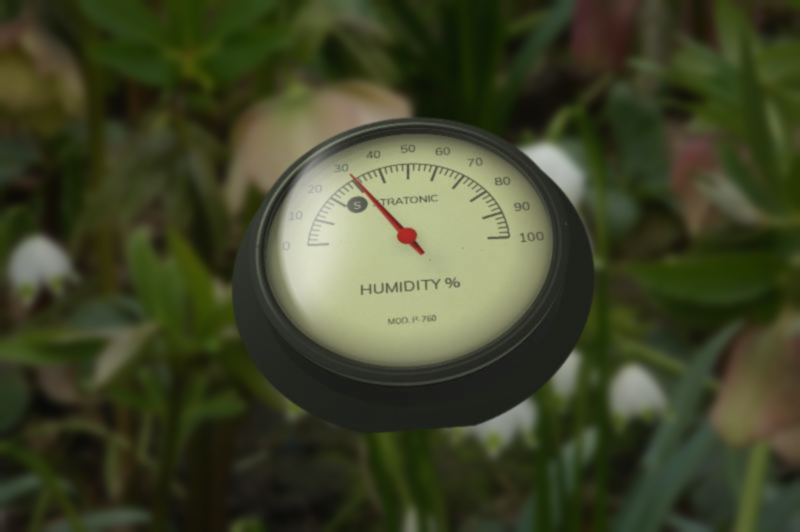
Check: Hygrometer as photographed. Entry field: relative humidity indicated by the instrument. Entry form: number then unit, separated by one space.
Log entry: 30 %
